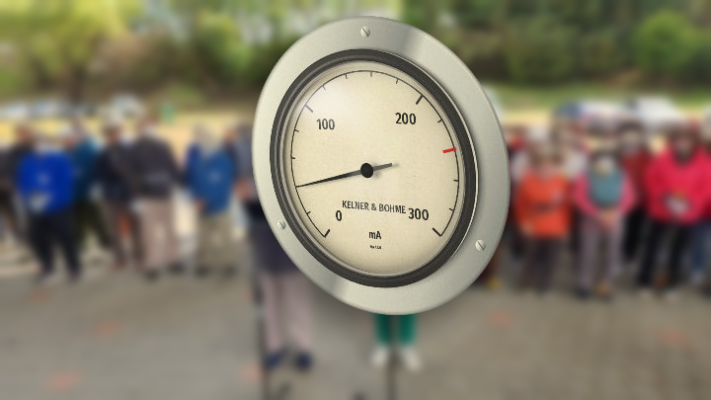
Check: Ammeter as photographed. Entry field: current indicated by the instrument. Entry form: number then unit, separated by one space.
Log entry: 40 mA
